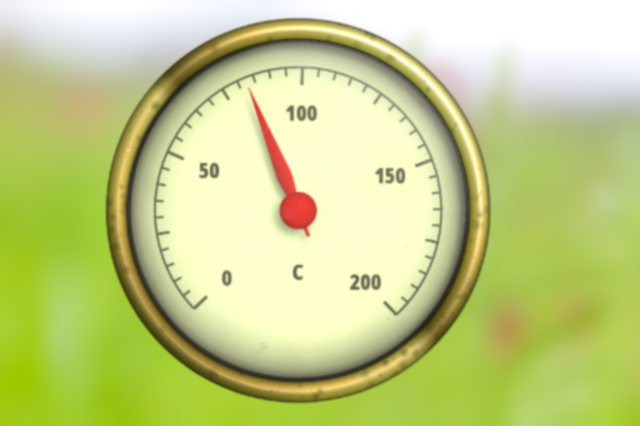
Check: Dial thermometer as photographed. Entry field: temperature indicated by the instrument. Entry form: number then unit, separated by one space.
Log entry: 82.5 °C
